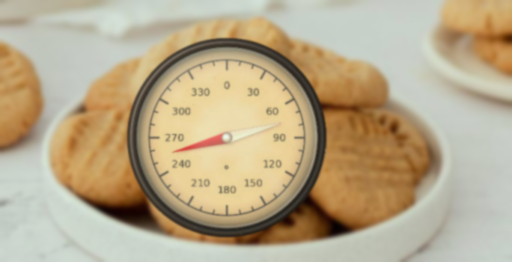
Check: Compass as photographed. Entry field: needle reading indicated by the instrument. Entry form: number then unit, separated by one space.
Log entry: 255 °
